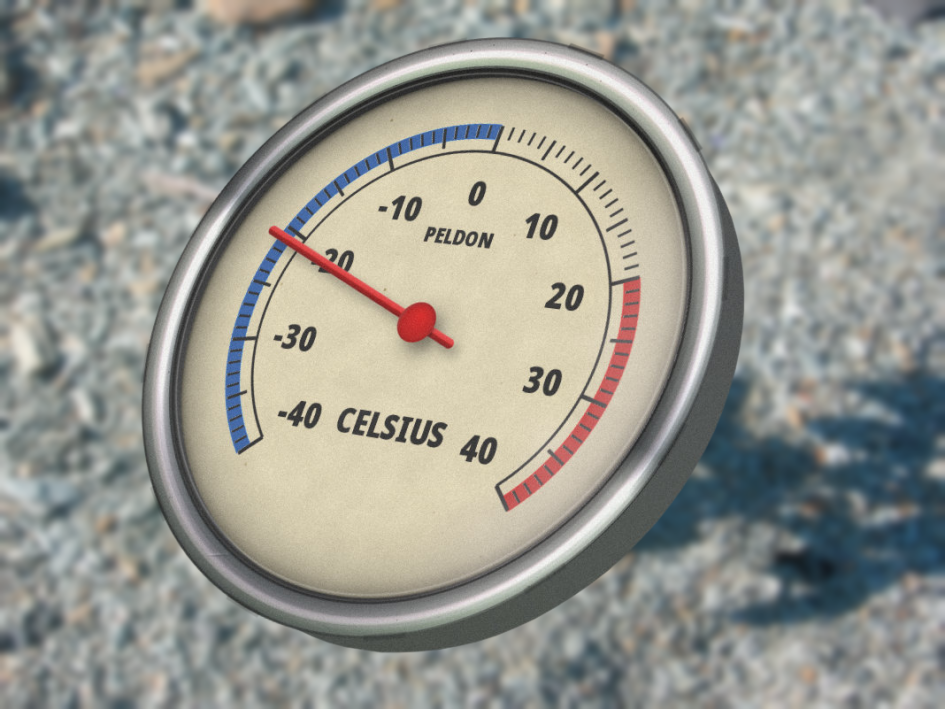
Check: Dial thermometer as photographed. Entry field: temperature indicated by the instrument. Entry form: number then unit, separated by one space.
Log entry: -21 °C
